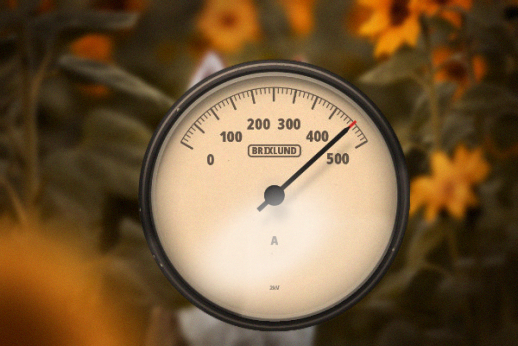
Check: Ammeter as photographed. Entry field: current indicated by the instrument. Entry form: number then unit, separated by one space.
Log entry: 450 A
